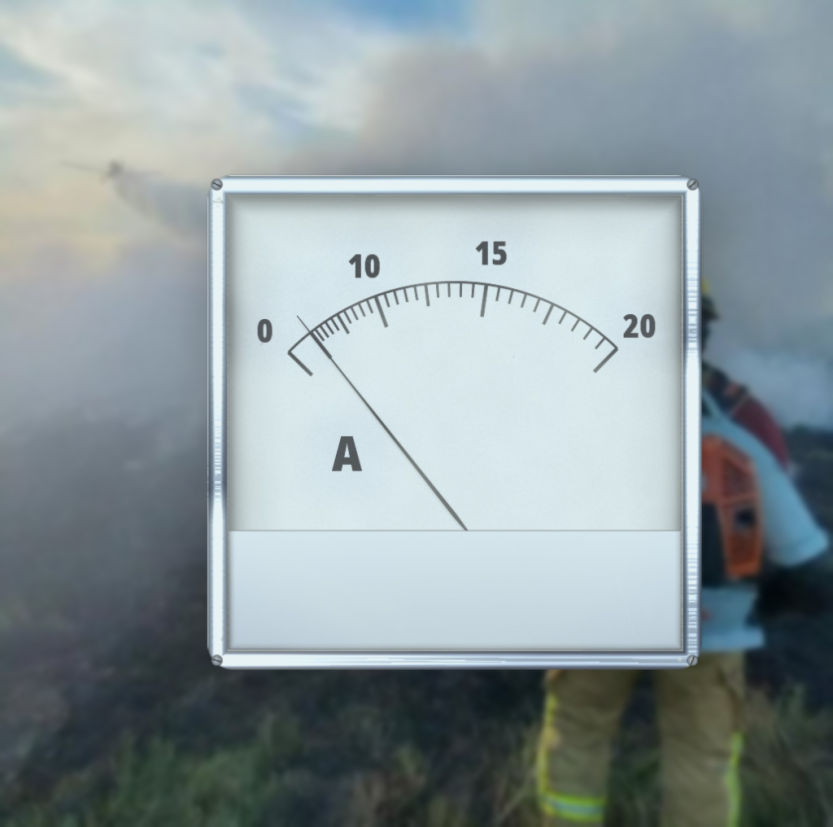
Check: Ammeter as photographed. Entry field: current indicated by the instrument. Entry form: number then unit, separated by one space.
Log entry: 5 A
